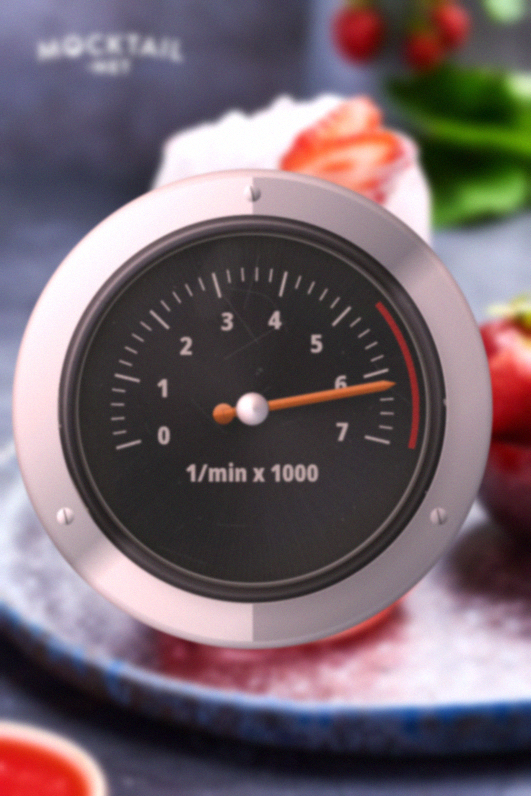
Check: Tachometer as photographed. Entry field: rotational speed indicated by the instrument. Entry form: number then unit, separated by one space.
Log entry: 6200 rpm
